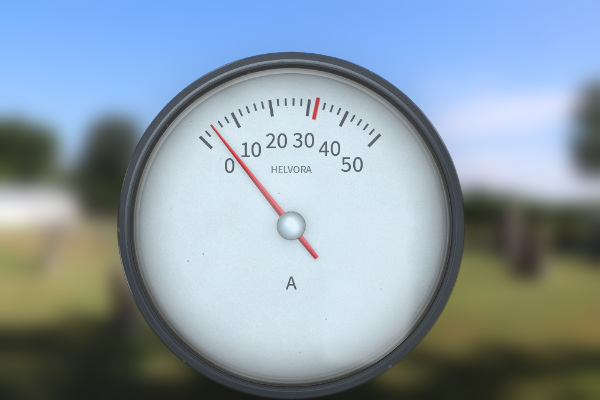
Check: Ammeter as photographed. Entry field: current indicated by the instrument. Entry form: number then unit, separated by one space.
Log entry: 4 A
